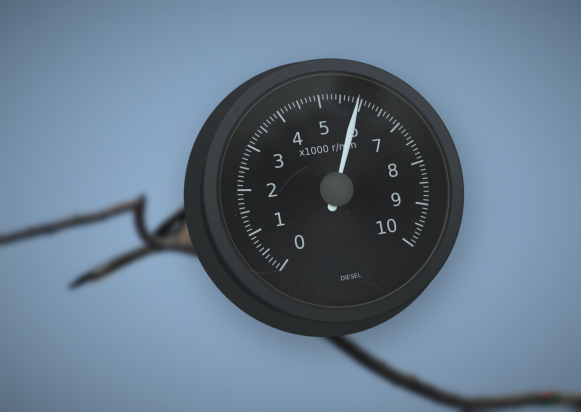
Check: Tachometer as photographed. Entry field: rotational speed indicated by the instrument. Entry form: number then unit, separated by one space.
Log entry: 5900 rpm
